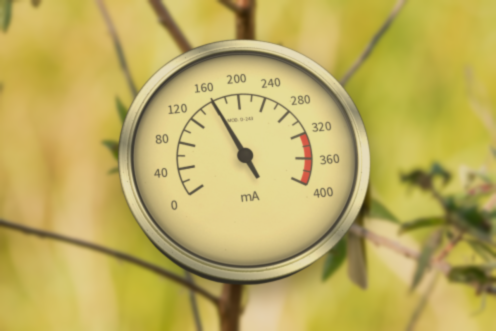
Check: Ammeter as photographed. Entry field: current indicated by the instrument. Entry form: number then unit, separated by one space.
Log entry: 160 mA
